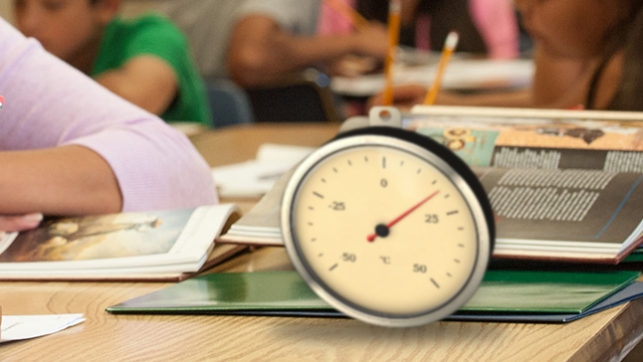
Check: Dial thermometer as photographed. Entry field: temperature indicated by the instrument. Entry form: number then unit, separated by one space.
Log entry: 17.5 °C
